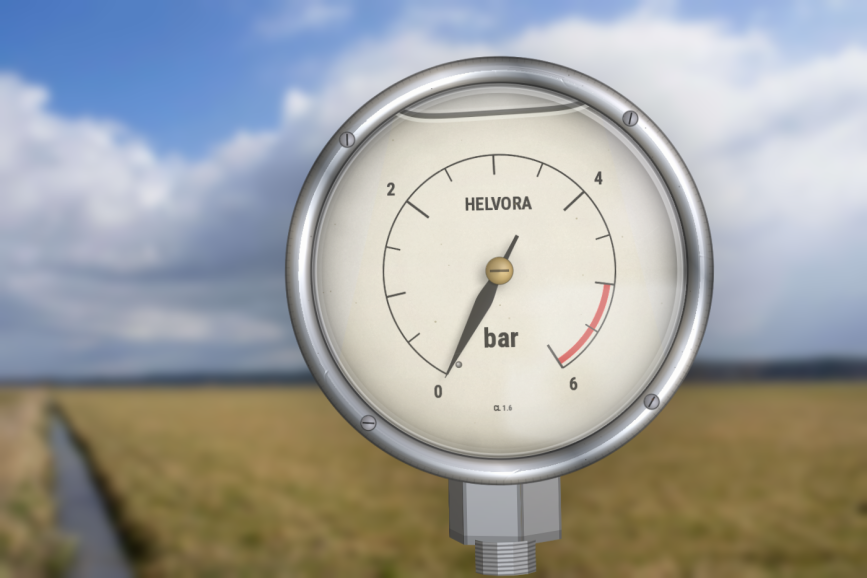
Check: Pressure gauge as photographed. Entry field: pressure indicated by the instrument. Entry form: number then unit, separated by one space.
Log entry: 0 bar
